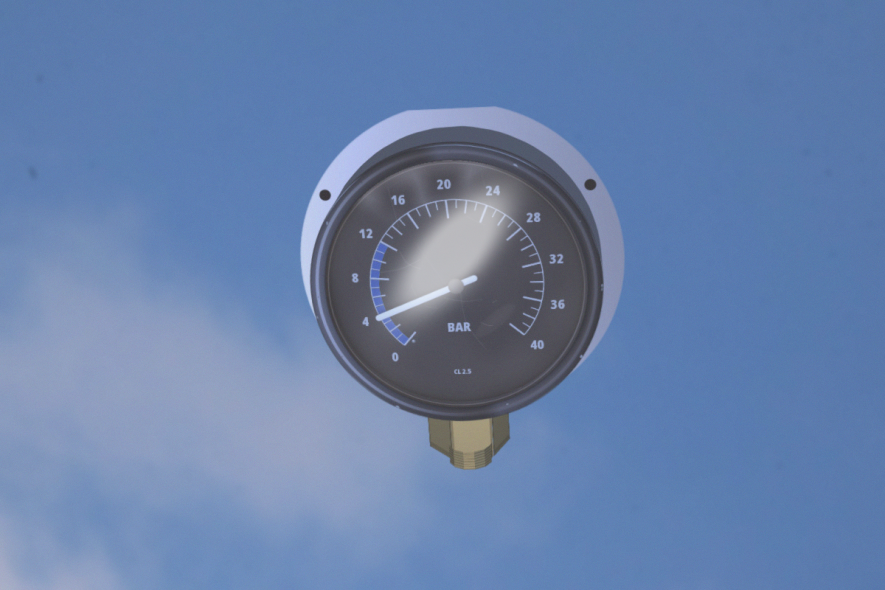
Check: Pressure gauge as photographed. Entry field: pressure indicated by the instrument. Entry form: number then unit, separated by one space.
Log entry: 4 bar
